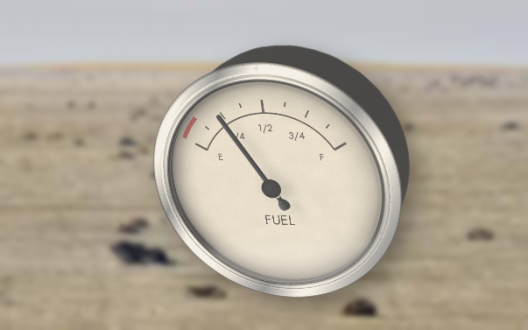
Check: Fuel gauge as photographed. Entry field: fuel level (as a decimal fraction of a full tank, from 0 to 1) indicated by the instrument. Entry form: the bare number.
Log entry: 0.25
